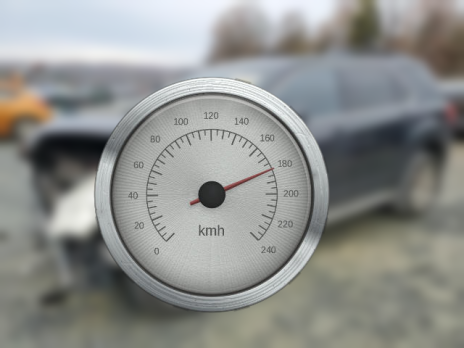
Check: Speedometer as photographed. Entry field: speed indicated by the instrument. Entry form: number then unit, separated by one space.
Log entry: 180 km/h
